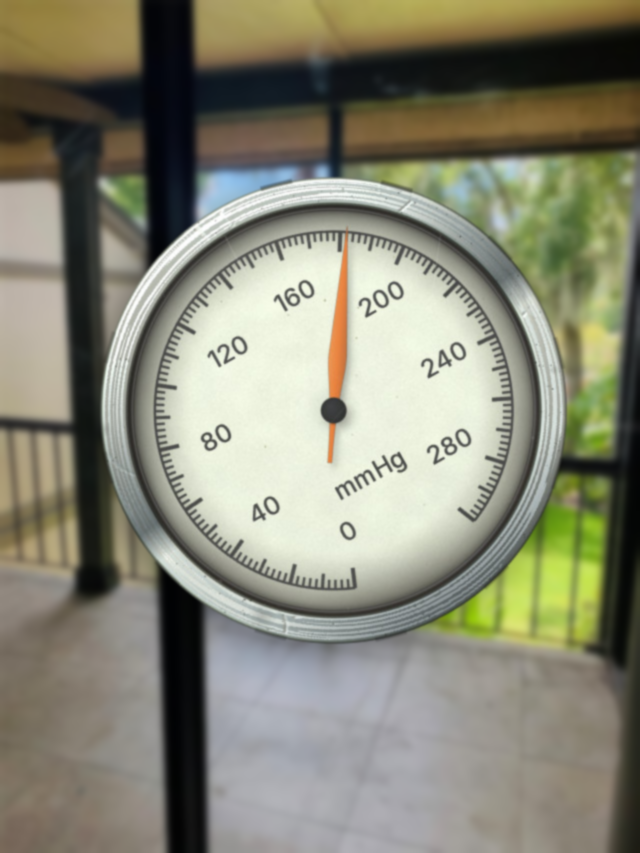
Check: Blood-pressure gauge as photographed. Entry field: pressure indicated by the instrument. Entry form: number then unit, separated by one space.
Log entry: 182 mmHg
